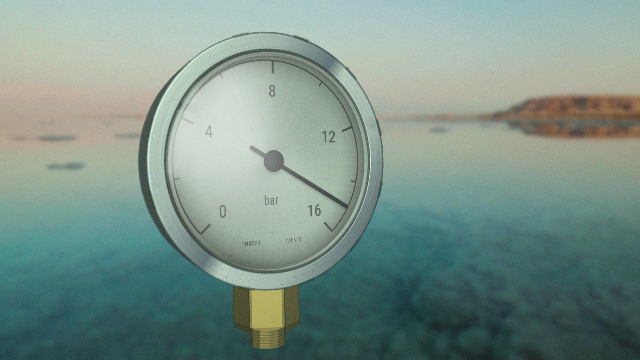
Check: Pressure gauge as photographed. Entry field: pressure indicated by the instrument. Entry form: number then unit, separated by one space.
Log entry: 15 bar
